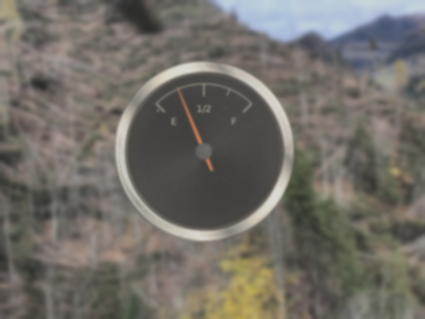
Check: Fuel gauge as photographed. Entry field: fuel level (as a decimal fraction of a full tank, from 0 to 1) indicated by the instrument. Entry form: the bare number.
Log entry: 0.25
